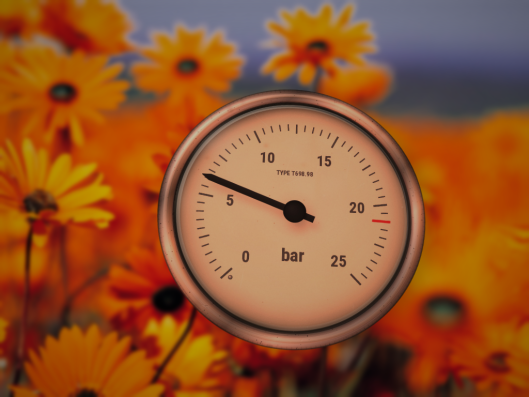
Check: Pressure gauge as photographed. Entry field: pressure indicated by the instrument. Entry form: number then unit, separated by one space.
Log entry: 6 bar
